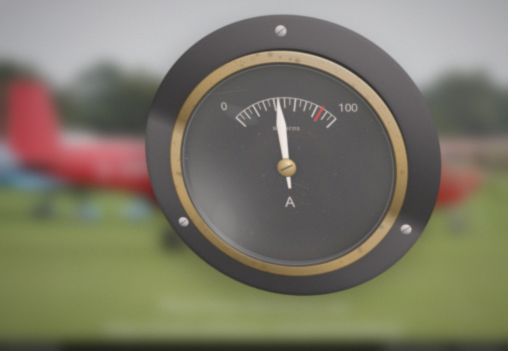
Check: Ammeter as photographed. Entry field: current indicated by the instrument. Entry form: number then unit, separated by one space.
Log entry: 45 A
